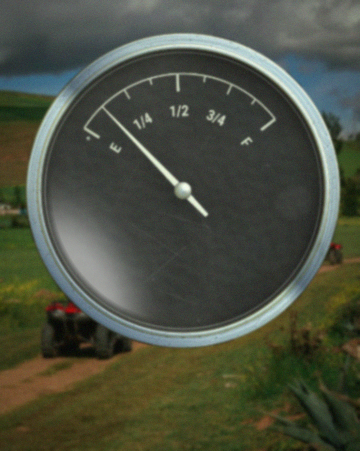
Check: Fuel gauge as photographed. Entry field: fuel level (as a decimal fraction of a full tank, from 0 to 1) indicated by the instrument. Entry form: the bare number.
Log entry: 0.125
